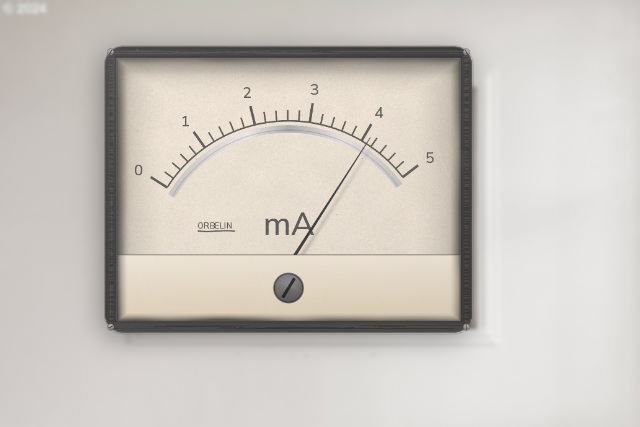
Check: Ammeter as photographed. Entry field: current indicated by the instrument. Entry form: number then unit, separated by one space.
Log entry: 4.1 mA
